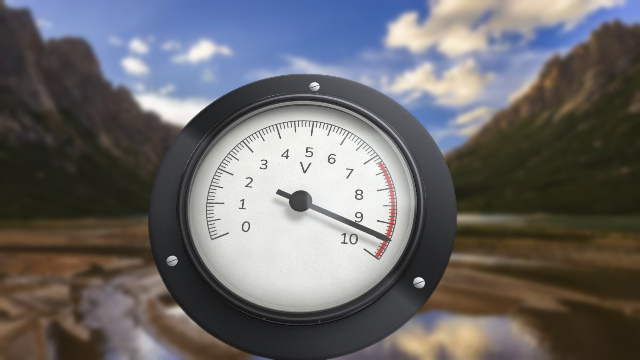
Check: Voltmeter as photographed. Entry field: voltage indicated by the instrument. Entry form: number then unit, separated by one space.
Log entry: 9.5 V
